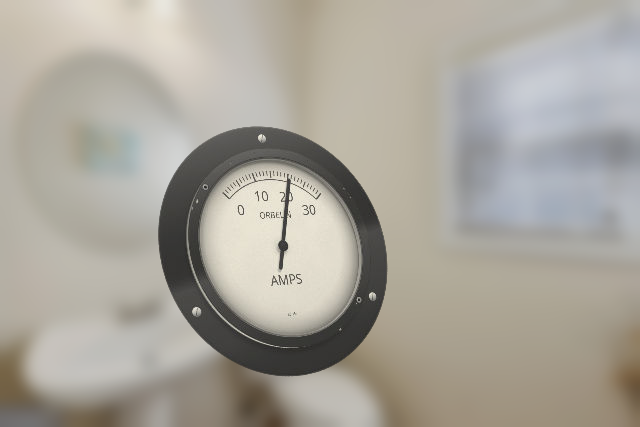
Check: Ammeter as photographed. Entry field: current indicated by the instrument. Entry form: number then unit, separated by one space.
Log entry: 20 A
